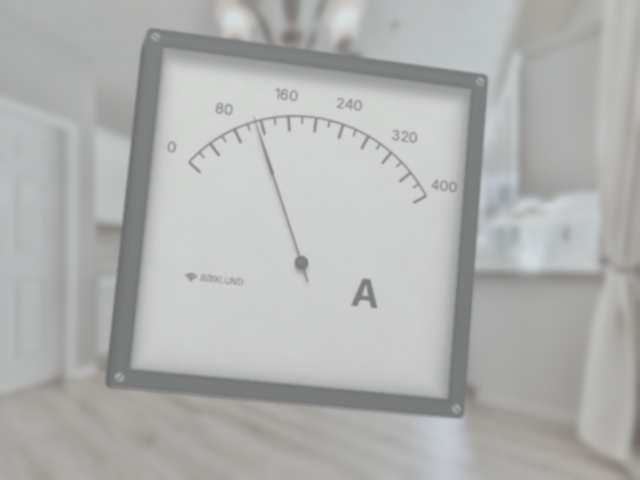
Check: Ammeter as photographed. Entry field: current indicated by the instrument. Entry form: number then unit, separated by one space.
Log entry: 110 A
